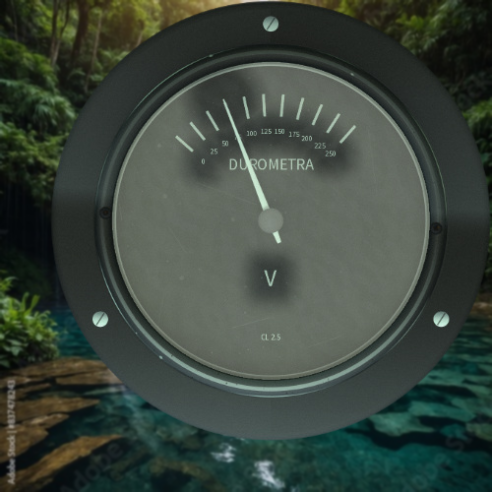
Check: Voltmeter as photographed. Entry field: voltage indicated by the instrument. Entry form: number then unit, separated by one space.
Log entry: 75 V
